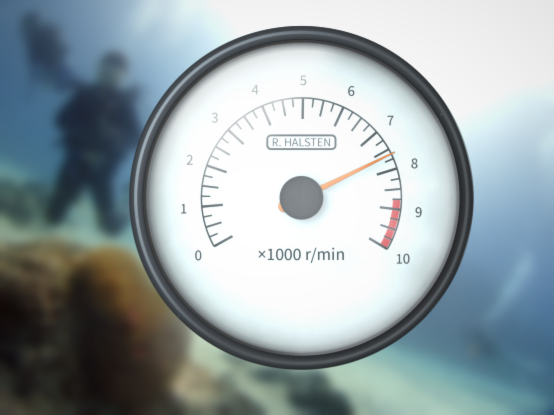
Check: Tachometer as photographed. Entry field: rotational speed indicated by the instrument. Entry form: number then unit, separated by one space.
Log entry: 7625 rpm
